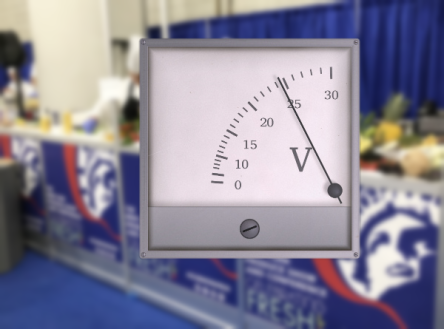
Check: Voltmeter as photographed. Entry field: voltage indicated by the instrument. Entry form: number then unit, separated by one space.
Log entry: 24.5 V
